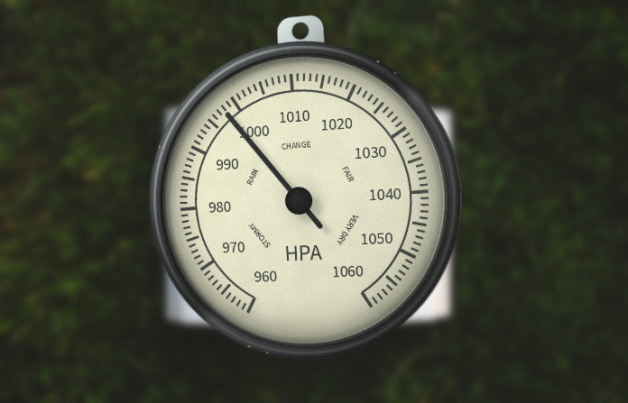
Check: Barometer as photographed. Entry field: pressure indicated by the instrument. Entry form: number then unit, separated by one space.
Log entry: 998 hPa
